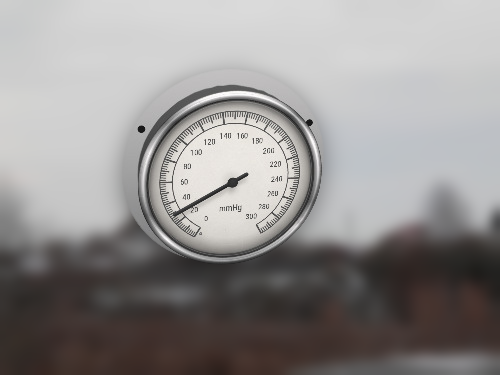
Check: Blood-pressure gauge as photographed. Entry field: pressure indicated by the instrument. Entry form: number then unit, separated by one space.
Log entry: 30 mmHg
